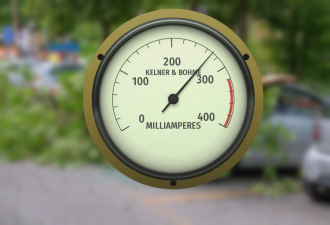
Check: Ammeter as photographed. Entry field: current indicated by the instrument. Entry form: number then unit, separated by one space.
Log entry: 270 mA
